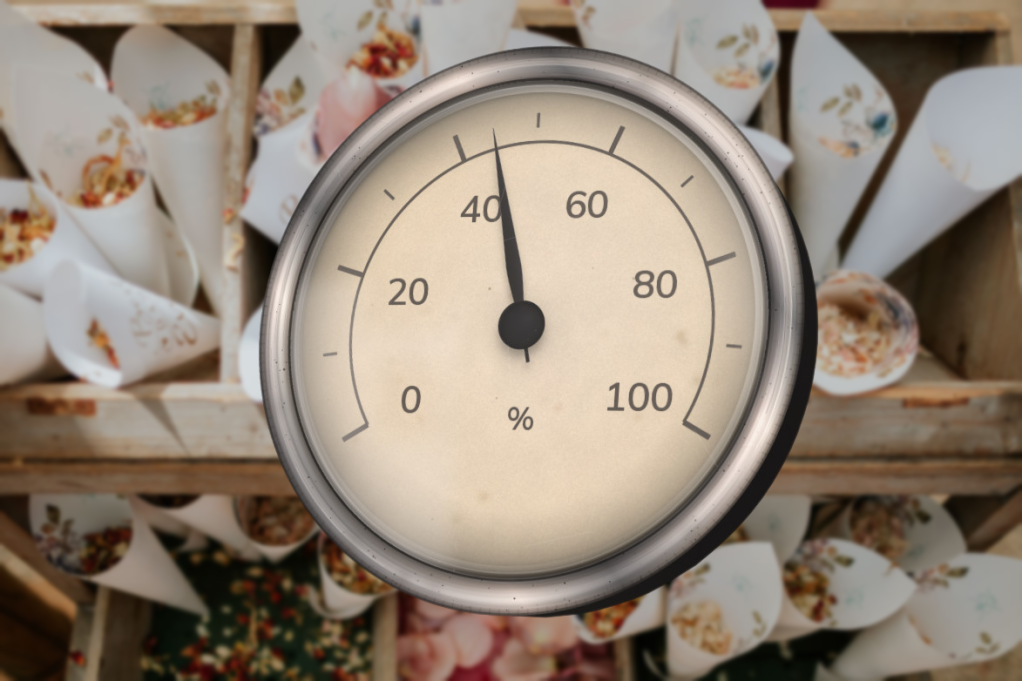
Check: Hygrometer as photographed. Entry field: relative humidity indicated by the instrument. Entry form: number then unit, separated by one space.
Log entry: 45 %
